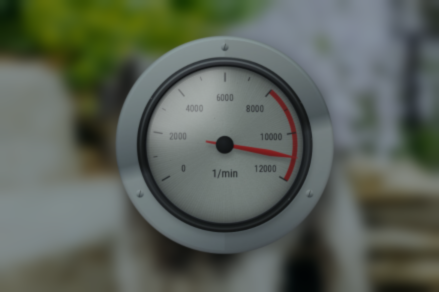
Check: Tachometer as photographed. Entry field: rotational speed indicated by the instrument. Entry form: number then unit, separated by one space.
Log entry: 11000 rpm
